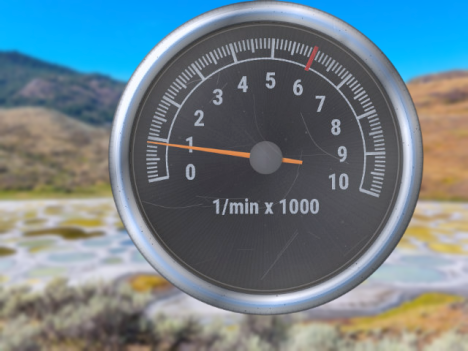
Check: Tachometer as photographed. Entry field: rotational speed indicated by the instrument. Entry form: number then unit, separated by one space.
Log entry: 900 rpm
